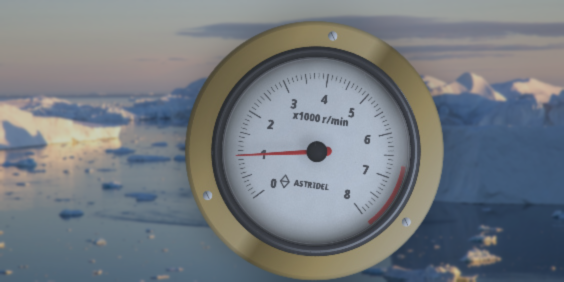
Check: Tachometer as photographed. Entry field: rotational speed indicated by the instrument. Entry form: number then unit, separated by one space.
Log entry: 1000 rpm
